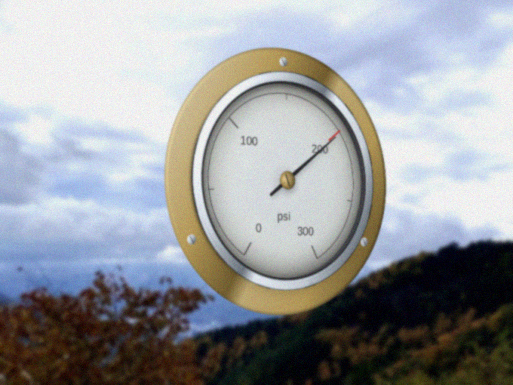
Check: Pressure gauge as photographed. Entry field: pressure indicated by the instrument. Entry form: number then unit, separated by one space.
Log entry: 200 psi
